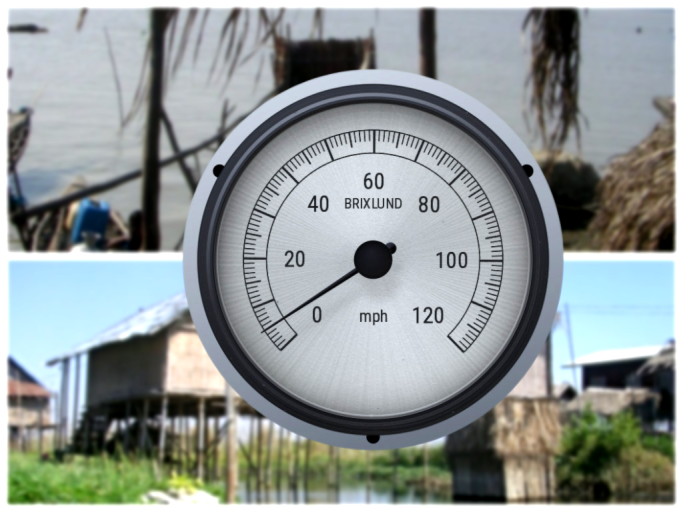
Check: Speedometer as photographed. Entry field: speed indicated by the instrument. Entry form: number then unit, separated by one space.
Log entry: 5 mph
